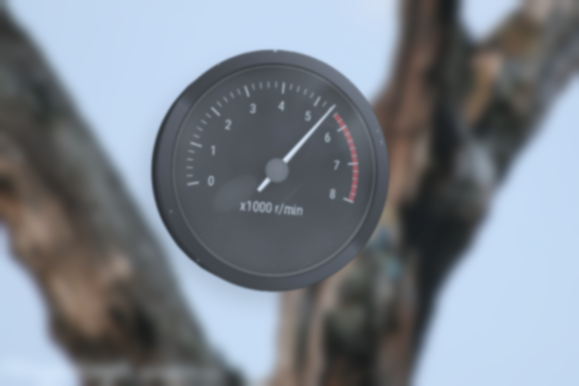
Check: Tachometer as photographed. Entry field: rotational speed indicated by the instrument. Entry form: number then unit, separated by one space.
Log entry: 5400 rpm
